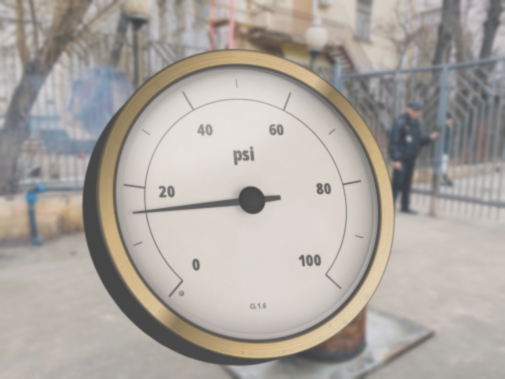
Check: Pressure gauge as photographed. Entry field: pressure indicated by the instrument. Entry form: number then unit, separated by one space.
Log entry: 15 psi
